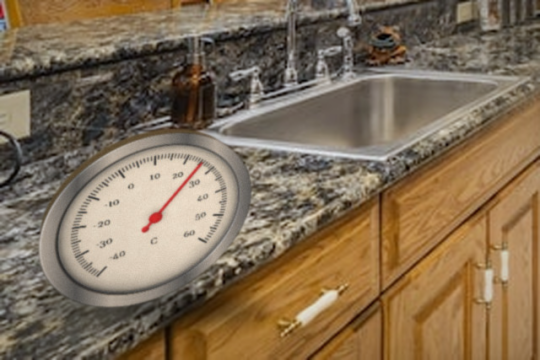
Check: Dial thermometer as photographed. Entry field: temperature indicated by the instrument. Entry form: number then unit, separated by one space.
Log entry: 25 °C
